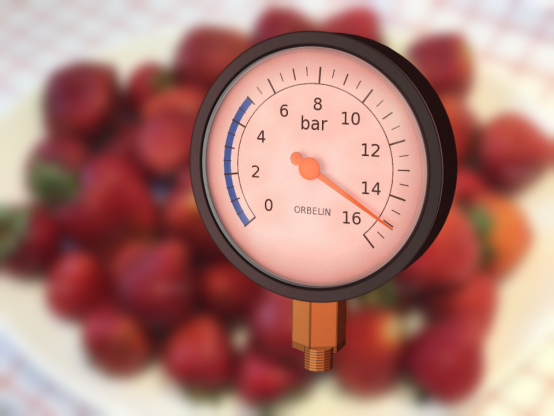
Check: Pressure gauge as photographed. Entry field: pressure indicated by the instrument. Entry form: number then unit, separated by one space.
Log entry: 15 bar
